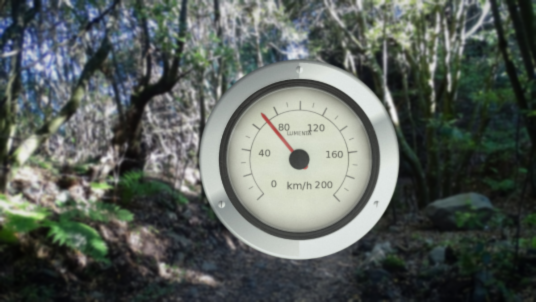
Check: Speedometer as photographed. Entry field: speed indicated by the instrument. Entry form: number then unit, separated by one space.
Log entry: 70 km/h
